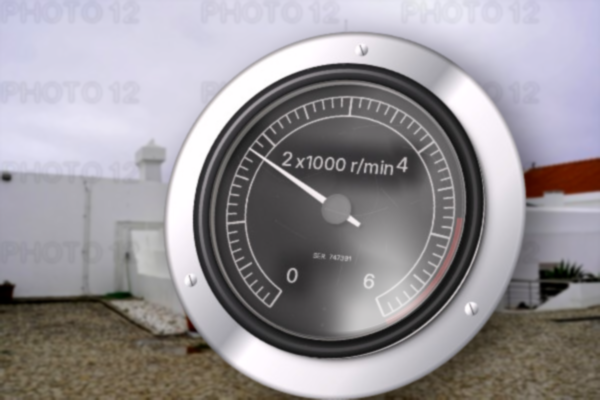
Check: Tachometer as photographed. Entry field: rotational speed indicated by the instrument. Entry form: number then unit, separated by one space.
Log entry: 1800 rpm
